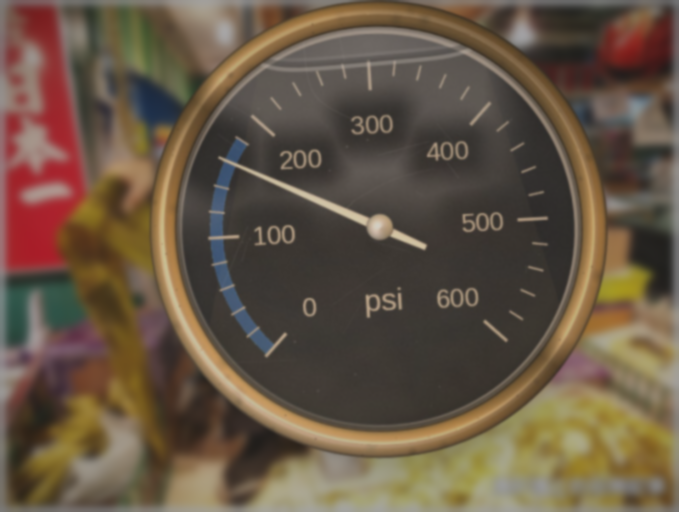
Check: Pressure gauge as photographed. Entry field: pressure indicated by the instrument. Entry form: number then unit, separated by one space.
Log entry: 160 psi
